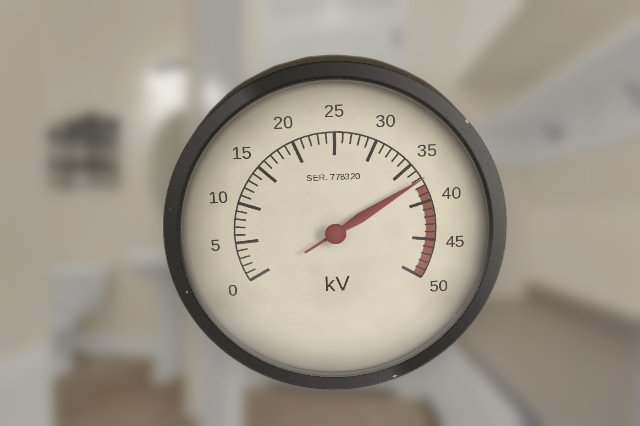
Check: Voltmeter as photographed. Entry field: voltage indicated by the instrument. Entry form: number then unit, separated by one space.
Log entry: 37 kV
